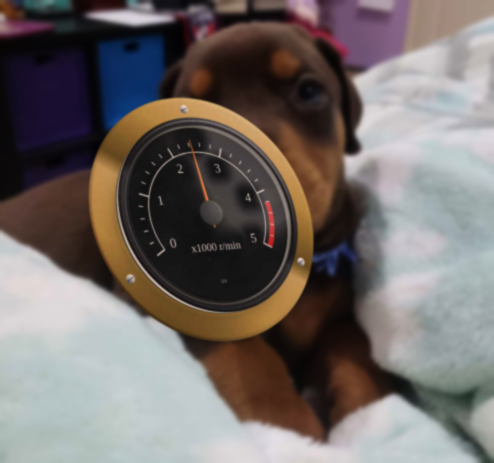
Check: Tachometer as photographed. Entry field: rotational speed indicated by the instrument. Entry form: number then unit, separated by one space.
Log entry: 2400 rpm
